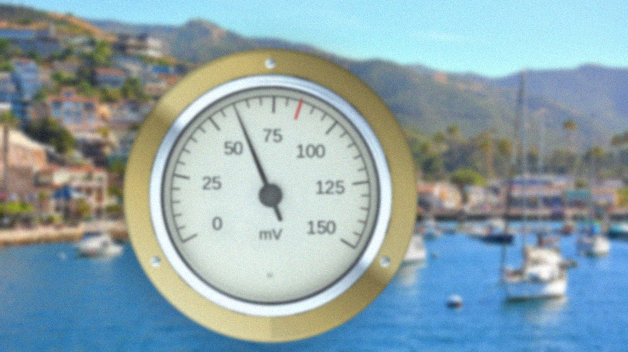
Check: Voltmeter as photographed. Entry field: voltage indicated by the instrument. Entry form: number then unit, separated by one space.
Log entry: 60 mV
